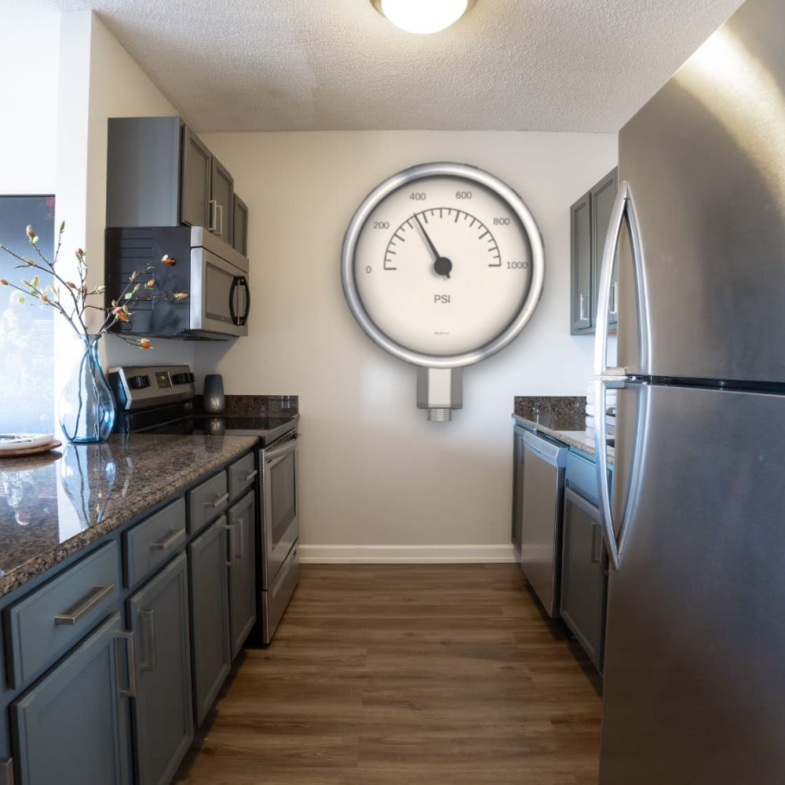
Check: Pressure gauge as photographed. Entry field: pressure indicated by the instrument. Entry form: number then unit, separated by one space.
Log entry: 350 psi
